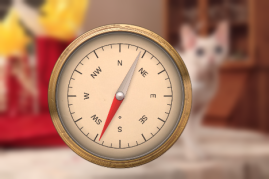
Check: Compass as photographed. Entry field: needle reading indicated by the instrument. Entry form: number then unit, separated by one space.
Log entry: 205 °
